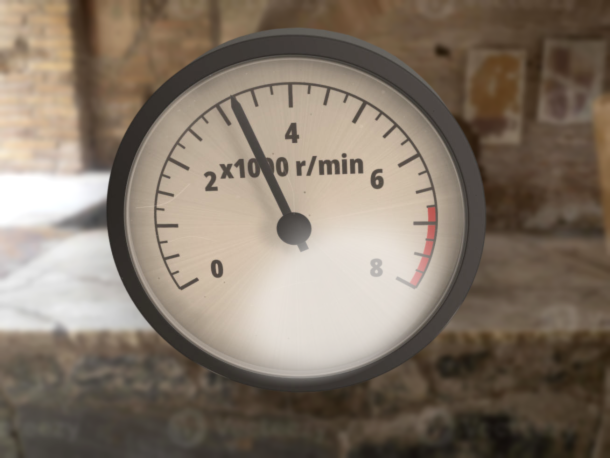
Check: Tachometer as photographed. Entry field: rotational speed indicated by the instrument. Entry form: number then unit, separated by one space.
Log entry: 3250 rpm
